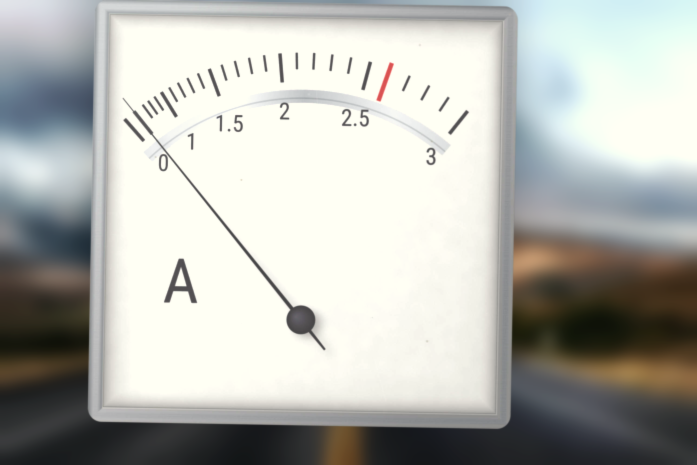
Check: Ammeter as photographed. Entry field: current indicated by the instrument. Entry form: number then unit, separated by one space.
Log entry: 0.5 A
